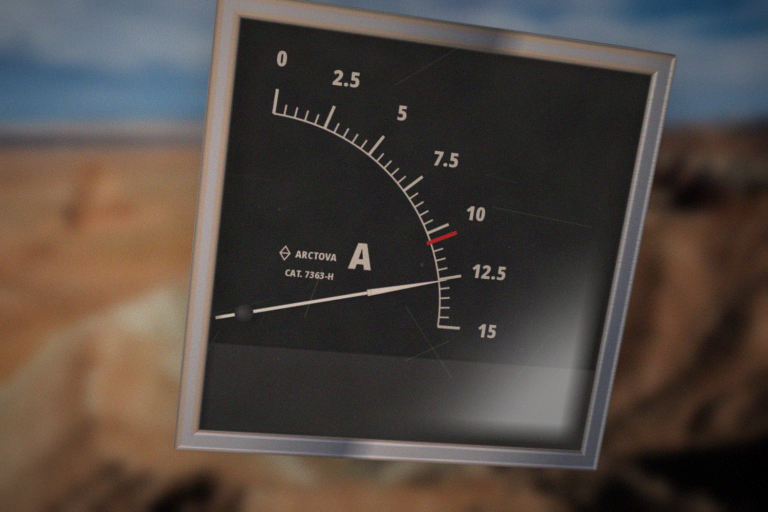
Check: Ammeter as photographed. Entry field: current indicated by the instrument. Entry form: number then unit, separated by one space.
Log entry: 12.5 A
